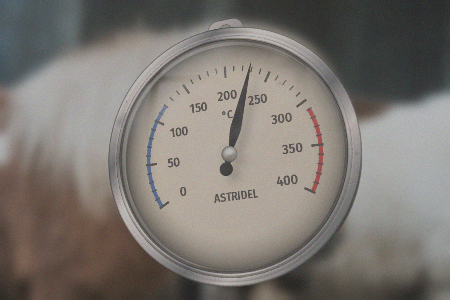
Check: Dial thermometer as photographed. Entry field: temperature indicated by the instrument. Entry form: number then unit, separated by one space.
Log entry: 230 °C
